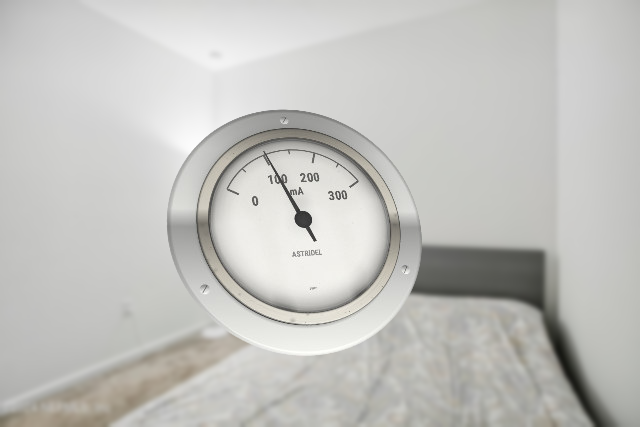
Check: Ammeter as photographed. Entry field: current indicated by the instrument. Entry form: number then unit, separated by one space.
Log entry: 100 mA
